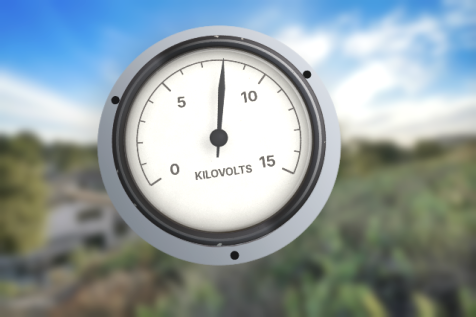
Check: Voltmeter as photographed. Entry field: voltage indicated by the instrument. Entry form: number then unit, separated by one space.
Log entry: 8 kV
